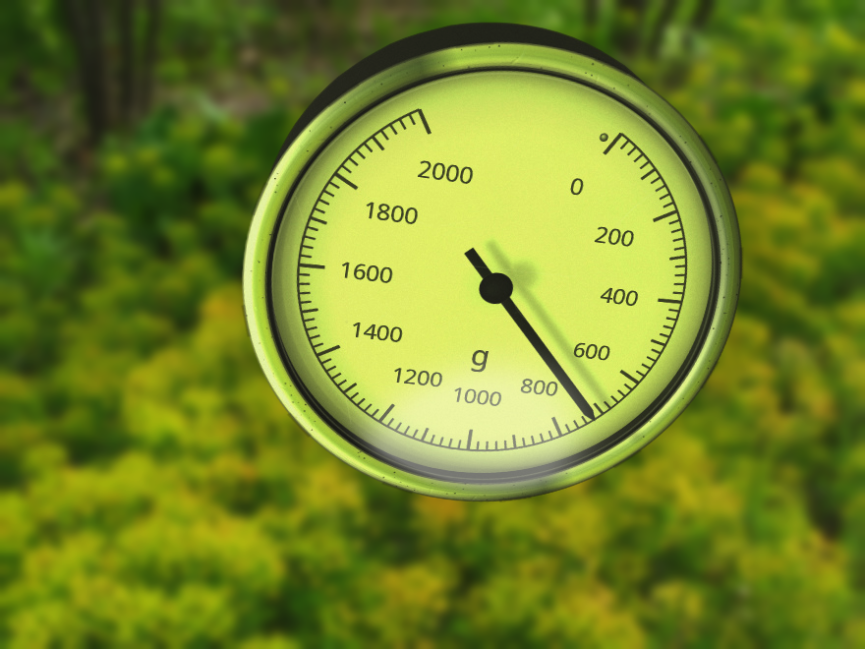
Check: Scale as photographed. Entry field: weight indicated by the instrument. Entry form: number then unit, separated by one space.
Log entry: 720 g
